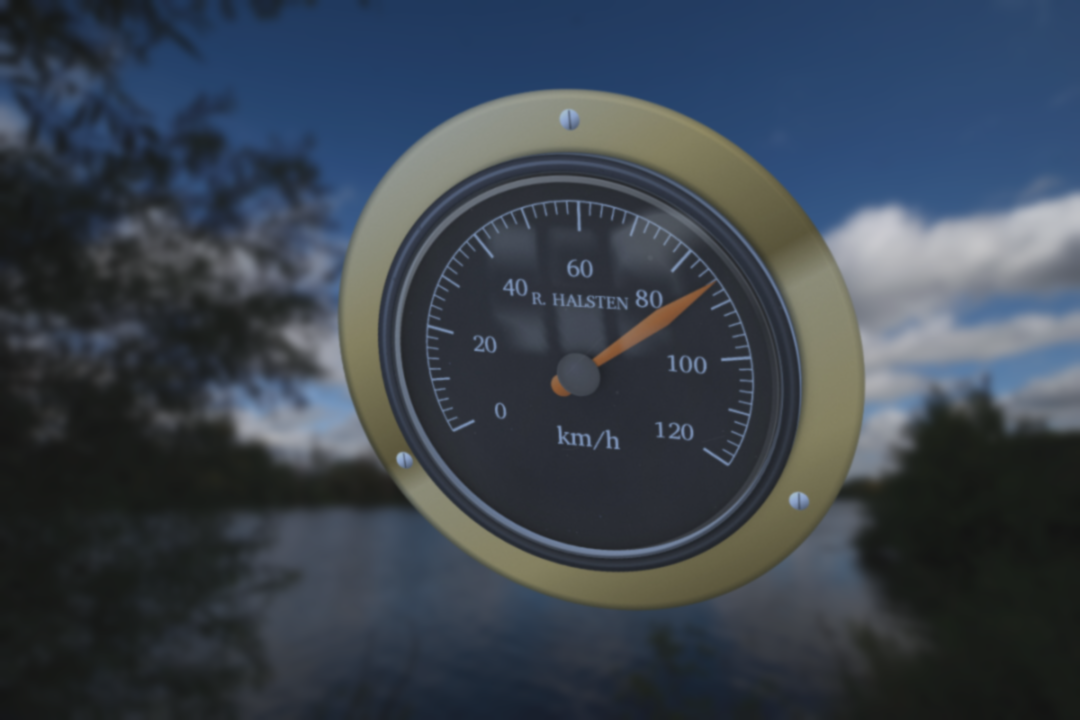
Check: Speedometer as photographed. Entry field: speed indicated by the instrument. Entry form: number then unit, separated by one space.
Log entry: 86 km/h
